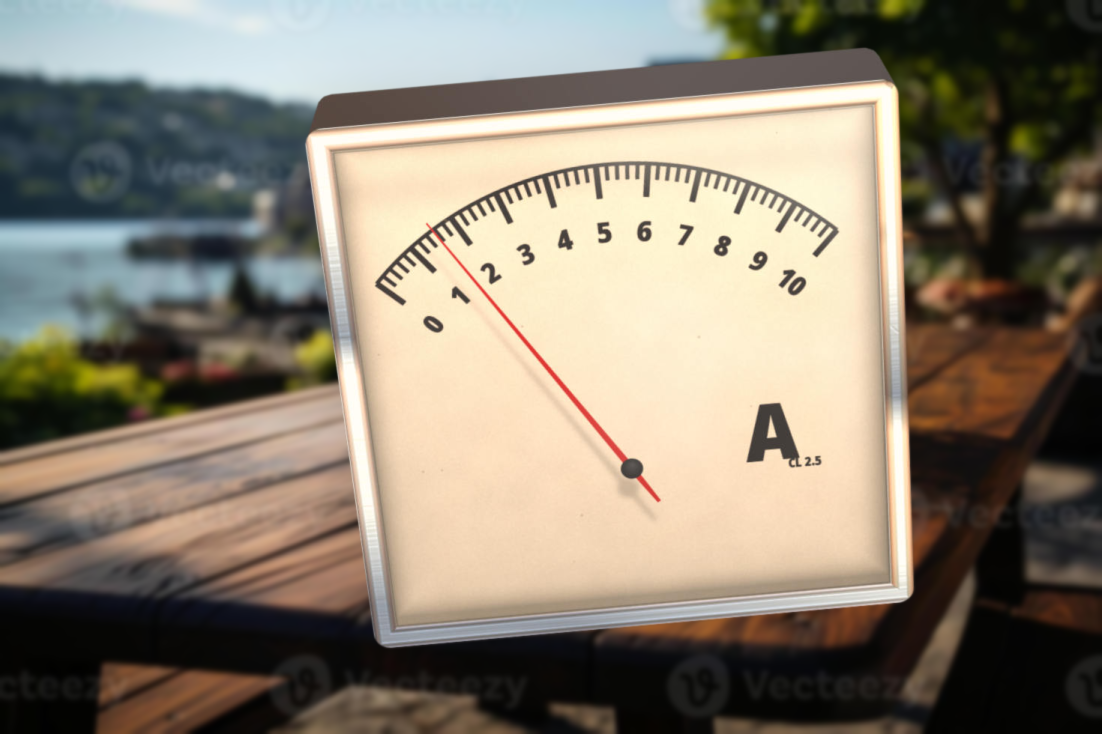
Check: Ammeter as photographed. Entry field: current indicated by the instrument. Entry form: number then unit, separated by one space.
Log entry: 1.6 A
